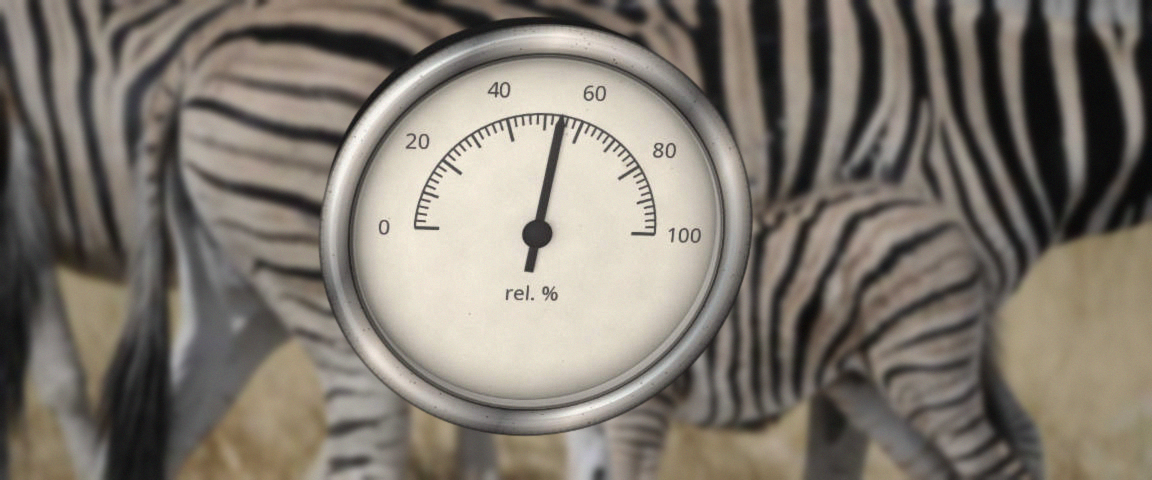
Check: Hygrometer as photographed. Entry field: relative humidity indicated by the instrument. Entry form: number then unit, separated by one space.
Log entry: 54 %
